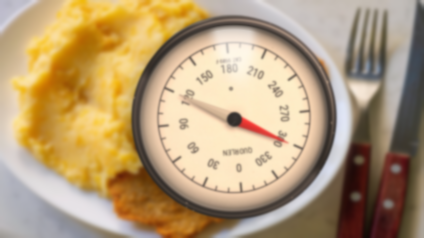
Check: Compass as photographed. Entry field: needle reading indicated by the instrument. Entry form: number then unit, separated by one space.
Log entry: 300 °
